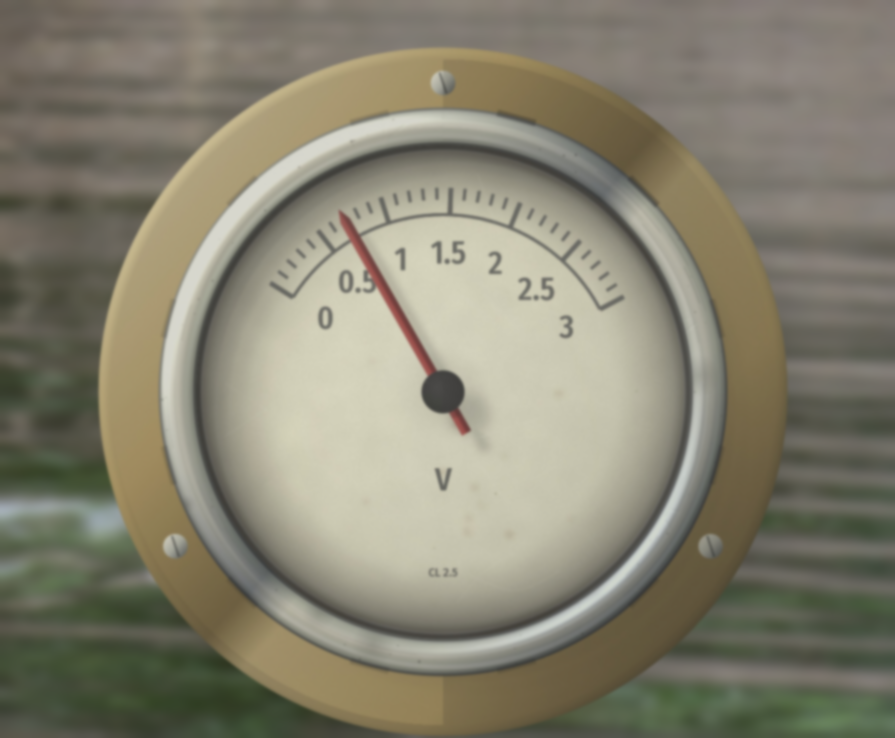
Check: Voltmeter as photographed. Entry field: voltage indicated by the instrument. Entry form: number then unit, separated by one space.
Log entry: 0.7 V
